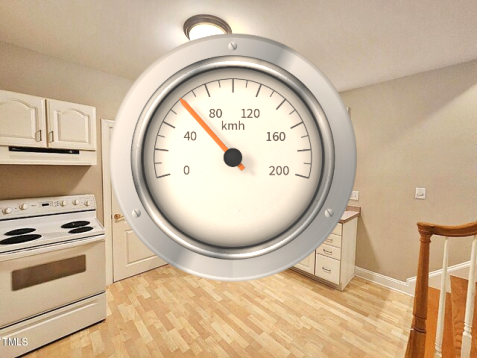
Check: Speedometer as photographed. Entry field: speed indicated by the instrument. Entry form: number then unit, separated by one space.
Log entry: 60 km/h
